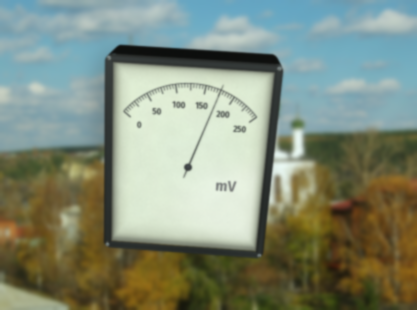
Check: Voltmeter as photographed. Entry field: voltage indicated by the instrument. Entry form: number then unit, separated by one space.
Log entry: 175 mV
